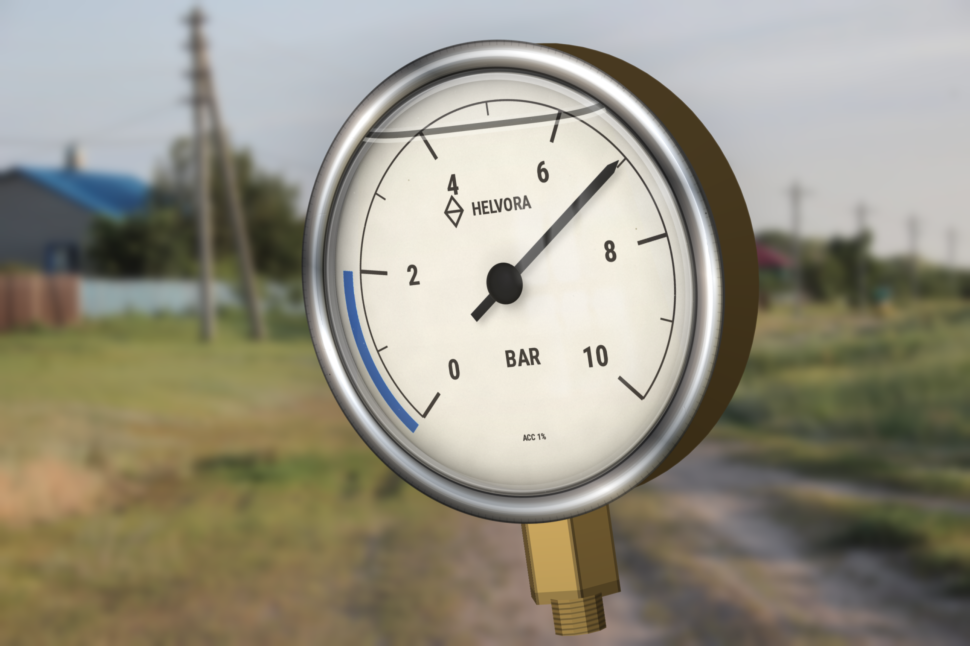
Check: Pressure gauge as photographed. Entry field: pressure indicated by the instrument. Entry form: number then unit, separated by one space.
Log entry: 7 bar
